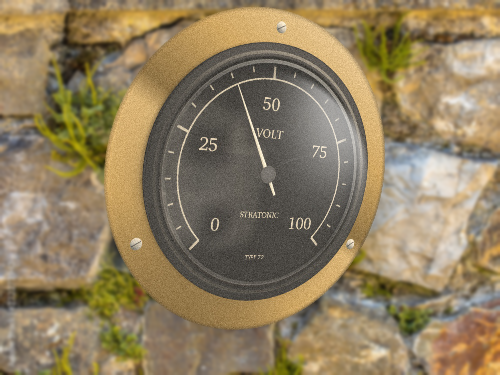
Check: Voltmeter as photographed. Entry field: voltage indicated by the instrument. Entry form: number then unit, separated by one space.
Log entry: 40 V
